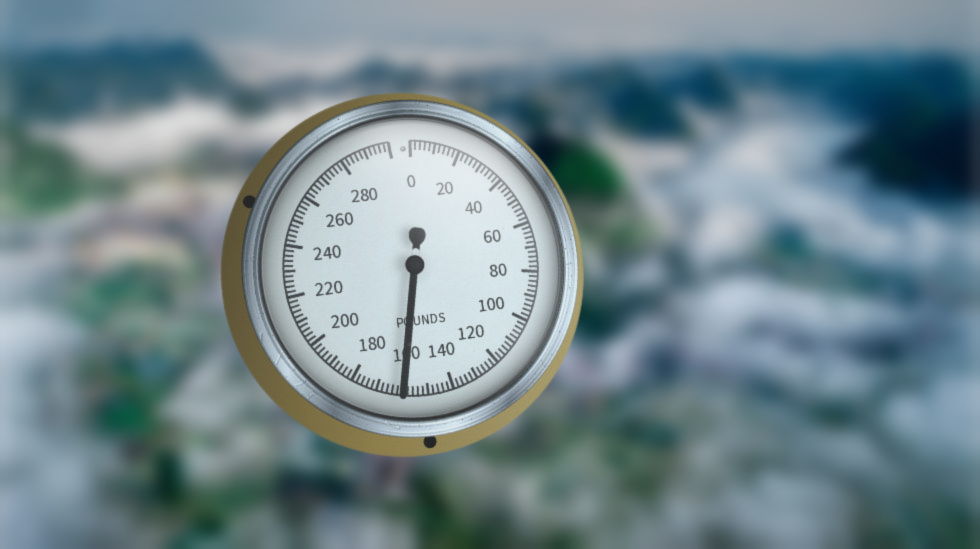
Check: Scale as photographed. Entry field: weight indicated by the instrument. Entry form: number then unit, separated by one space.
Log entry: 160 lb
